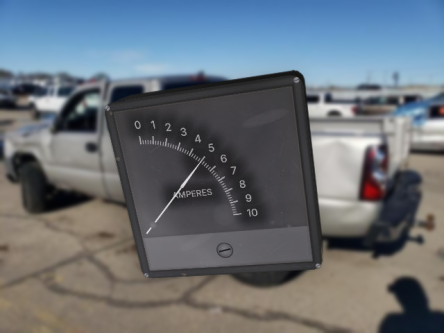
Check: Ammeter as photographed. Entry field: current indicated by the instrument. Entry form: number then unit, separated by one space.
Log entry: 5 A
